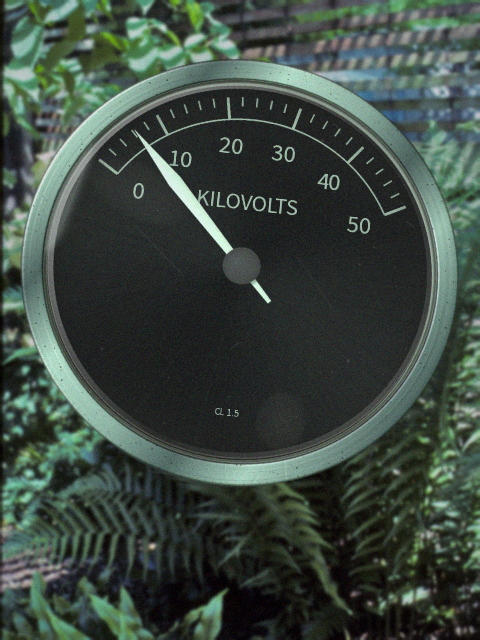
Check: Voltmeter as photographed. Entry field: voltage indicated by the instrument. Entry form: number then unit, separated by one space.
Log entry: 6 kV
